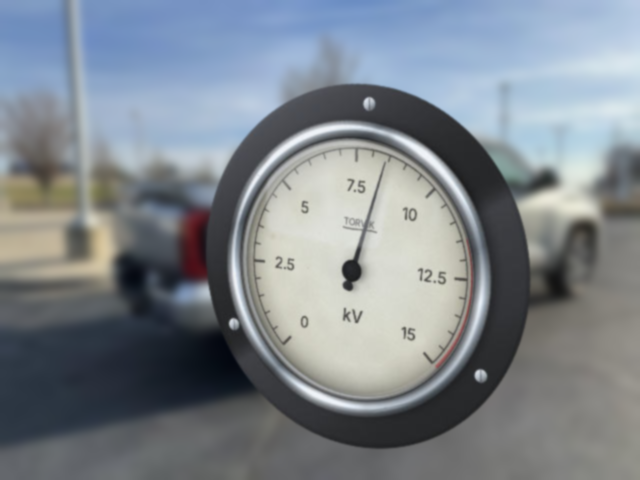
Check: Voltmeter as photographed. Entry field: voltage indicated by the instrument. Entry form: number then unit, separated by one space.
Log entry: 8.5 kV
